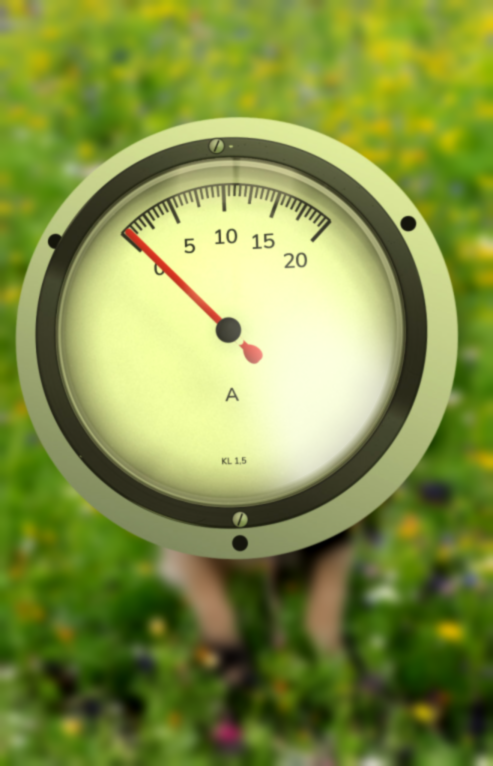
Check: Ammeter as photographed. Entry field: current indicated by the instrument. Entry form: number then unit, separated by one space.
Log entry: 0.5 A
